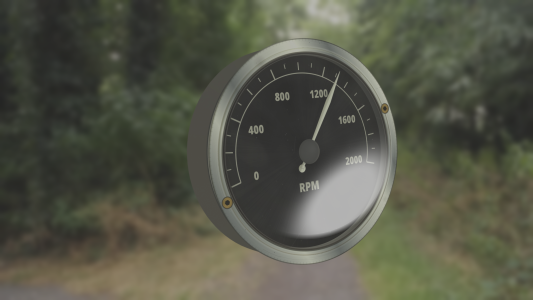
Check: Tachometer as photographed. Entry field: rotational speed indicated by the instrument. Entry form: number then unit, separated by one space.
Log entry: 1300 rpm
